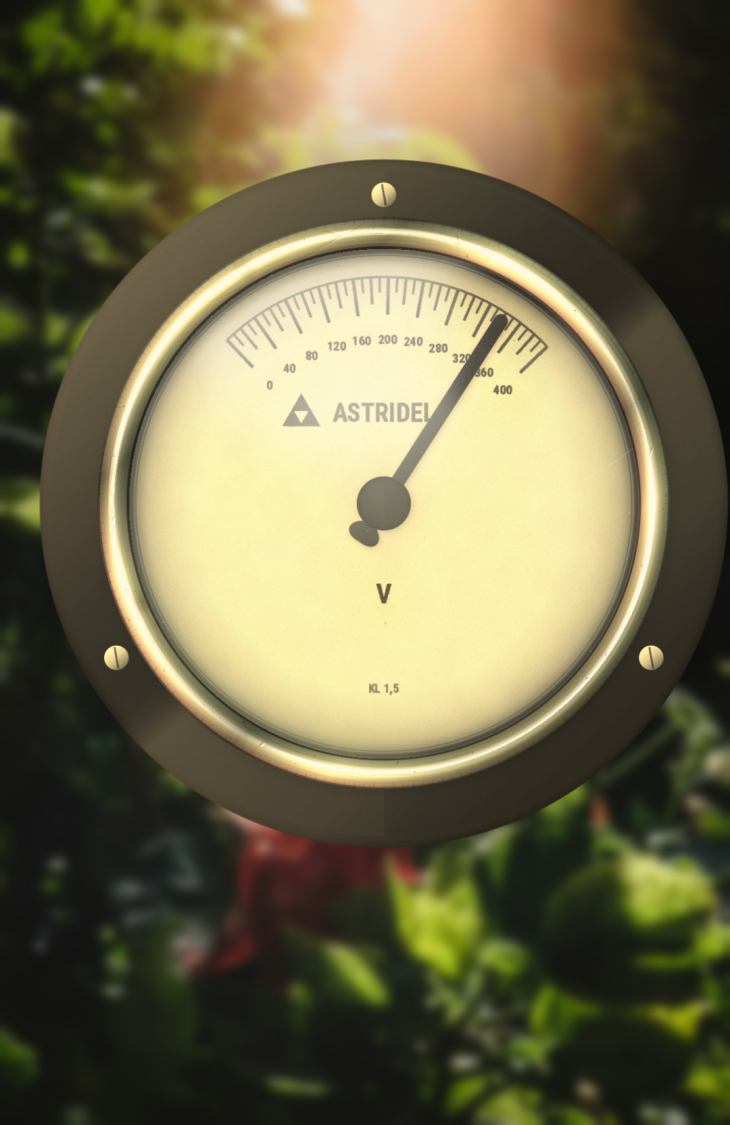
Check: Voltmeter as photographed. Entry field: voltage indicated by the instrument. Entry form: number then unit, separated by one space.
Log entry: 340 V
